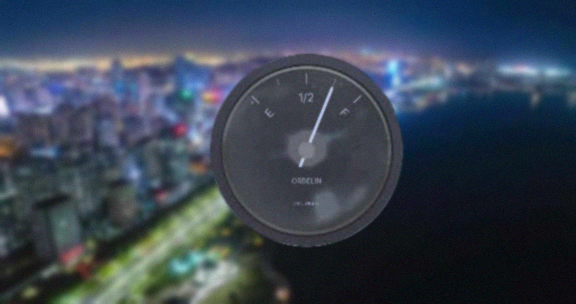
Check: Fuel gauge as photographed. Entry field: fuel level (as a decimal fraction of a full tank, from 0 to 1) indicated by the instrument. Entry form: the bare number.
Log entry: 0.75
